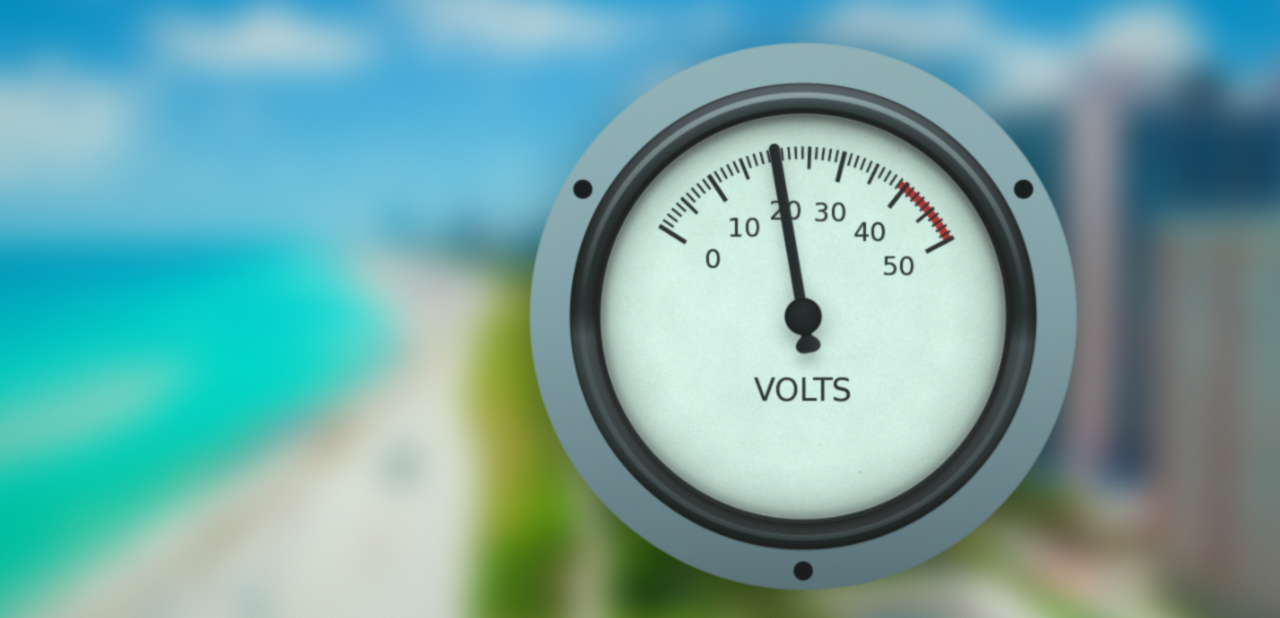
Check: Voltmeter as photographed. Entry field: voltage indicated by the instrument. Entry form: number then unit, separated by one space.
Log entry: 20 V
